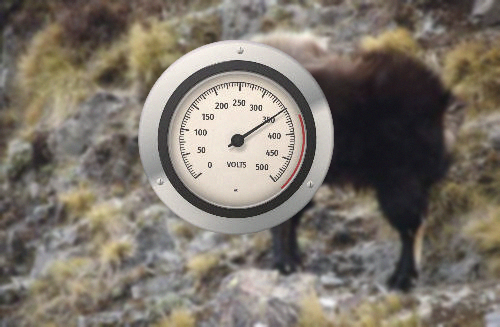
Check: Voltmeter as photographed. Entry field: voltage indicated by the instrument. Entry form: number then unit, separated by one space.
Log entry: 350 V
